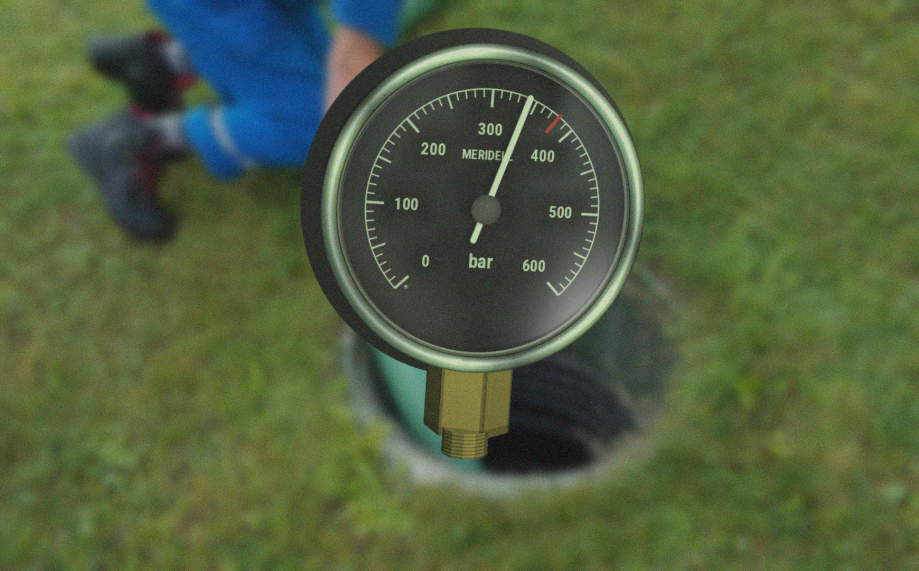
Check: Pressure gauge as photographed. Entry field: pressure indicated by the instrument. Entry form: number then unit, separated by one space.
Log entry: 340 bar
